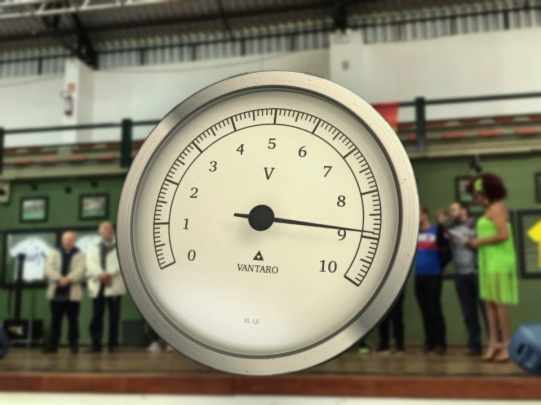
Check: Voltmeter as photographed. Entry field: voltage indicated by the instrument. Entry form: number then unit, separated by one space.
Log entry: 8.9 V
